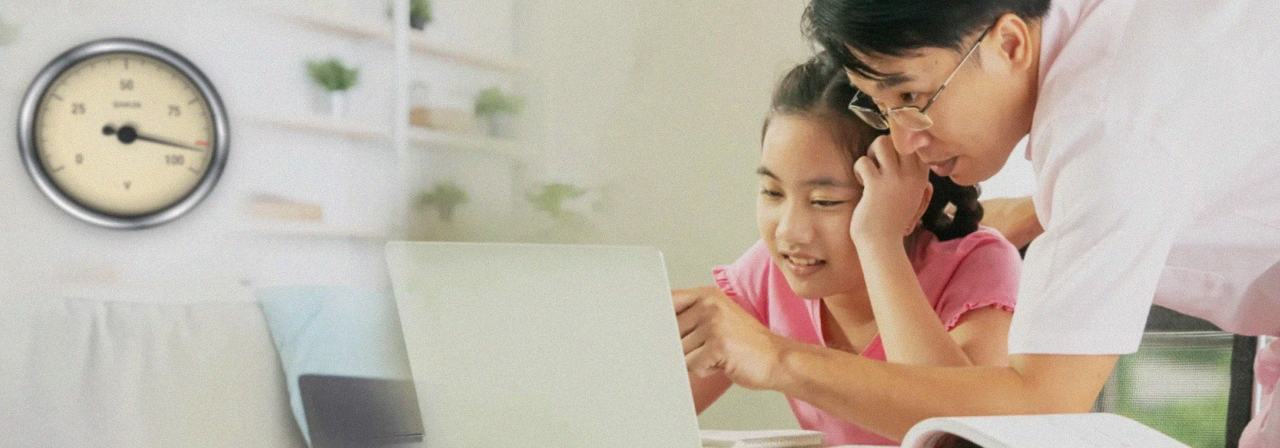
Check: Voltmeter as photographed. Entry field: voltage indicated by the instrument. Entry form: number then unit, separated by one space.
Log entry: 92.5 V
